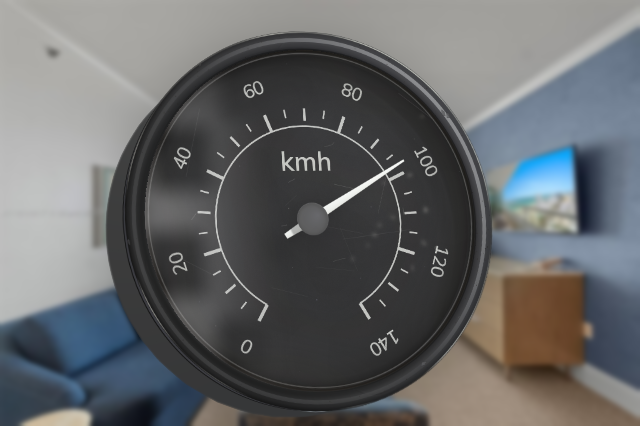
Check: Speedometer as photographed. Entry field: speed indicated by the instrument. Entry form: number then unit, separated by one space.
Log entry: 97.5 km/h
